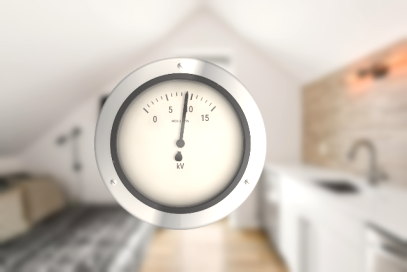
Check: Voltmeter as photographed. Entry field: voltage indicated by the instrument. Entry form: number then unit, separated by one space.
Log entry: 9 kV
